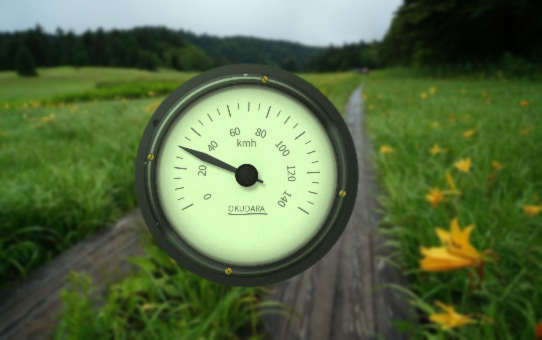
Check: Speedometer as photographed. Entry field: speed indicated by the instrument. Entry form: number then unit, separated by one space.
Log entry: 30 km/h
